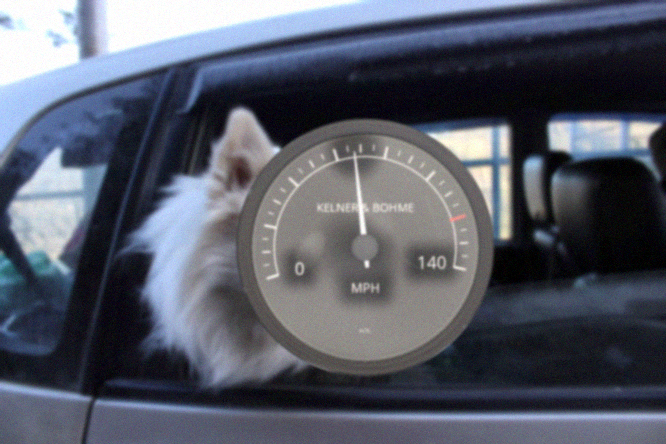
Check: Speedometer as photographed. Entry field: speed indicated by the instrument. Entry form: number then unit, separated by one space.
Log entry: 67.5 mph
